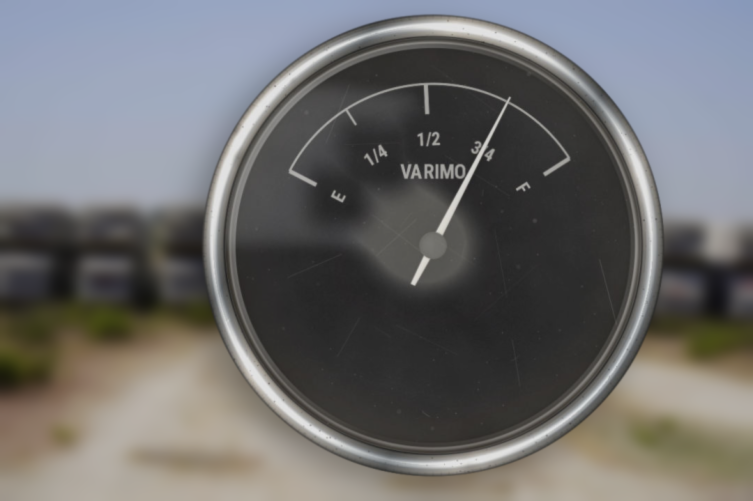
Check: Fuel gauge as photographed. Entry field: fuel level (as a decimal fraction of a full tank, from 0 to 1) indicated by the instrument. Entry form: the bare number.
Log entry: 0.75
